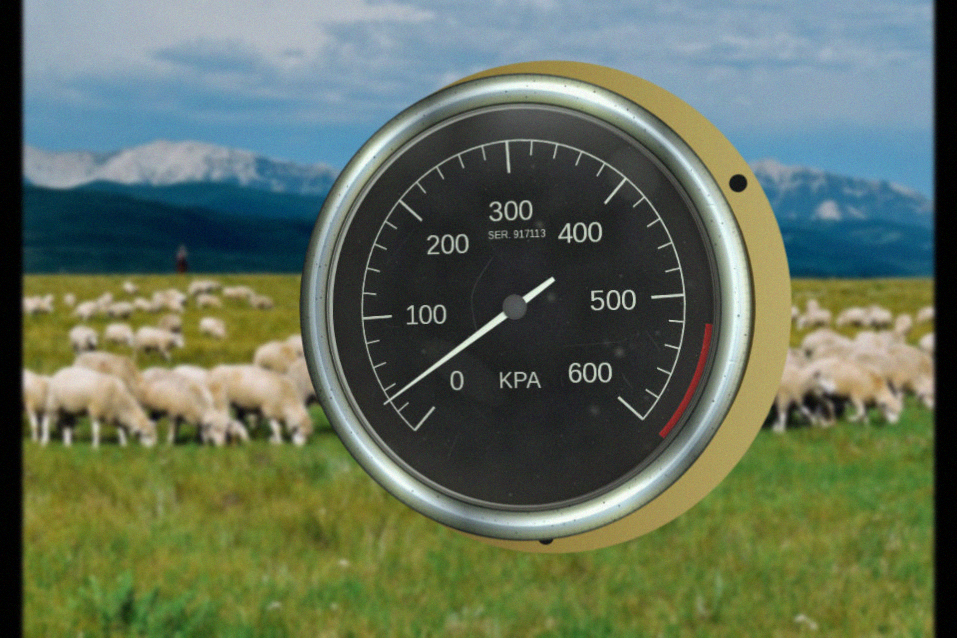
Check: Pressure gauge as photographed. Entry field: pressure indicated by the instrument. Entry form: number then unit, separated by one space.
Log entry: 30 kPa
